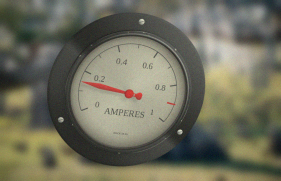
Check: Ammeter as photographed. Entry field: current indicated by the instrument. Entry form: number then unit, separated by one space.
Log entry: 0.15 A
